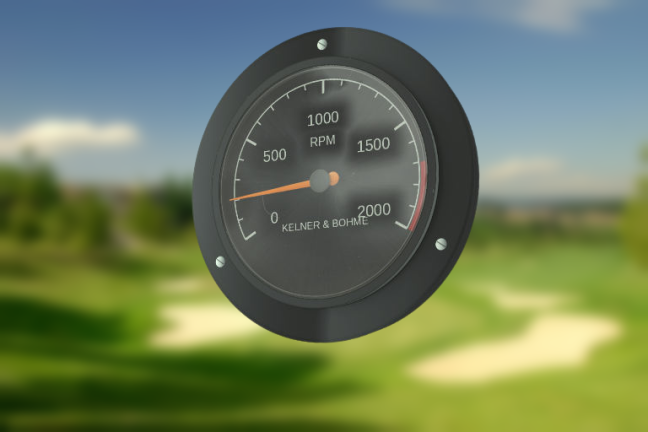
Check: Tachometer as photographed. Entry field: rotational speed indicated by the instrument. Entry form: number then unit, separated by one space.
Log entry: 200 rpm
